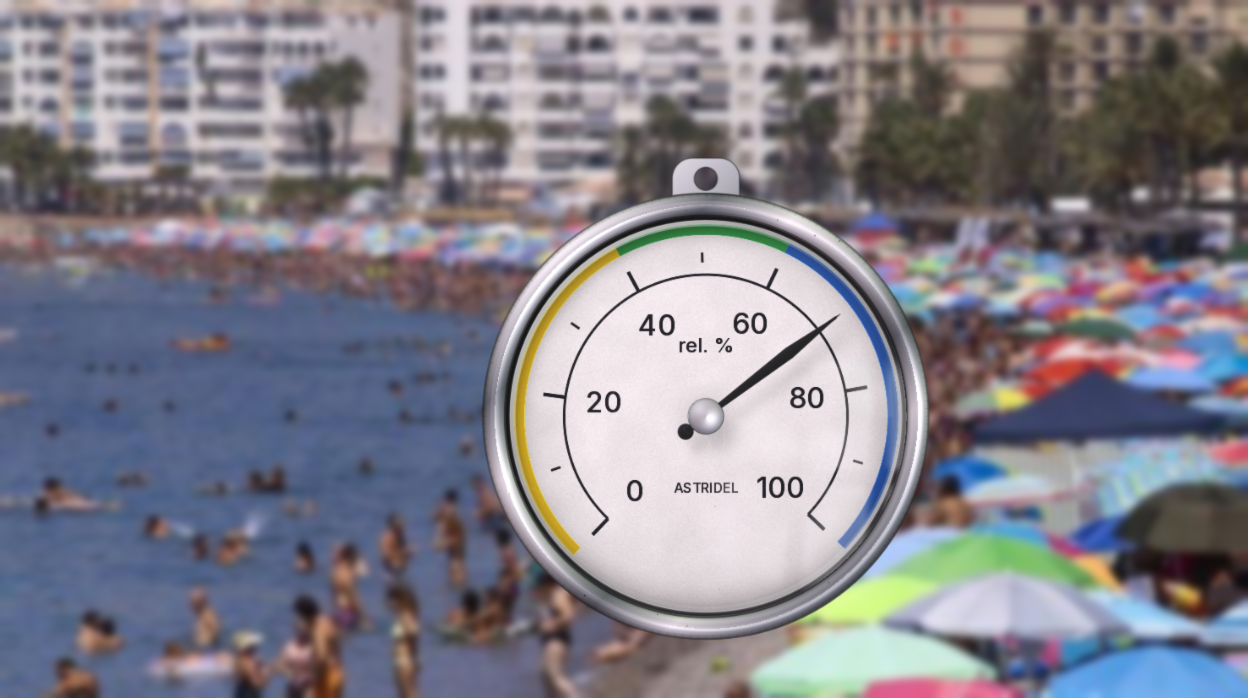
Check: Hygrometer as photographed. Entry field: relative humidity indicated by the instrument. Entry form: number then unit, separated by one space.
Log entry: 70 %
